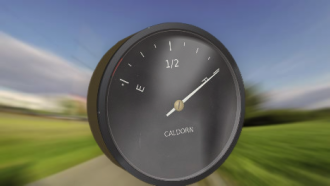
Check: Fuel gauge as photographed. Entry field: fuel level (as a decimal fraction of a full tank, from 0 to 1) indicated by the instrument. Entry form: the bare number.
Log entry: 1
